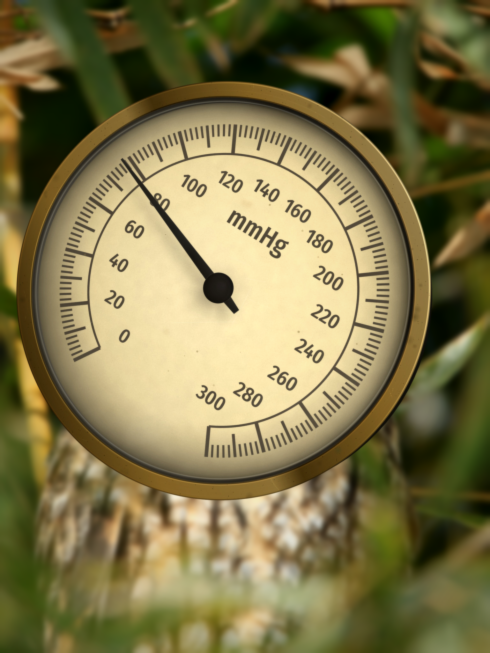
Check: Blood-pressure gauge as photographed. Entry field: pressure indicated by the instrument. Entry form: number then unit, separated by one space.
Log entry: 78 mmHg
